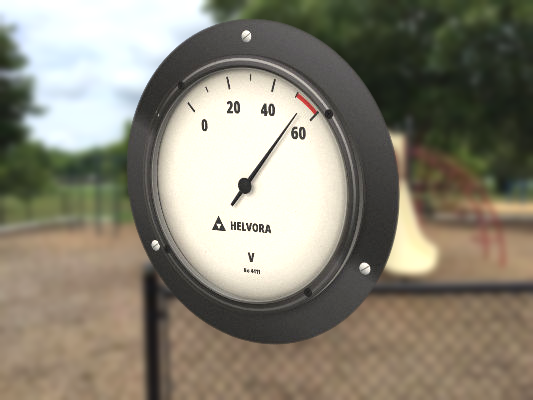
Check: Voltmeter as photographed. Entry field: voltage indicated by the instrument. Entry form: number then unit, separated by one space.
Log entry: 55 V
